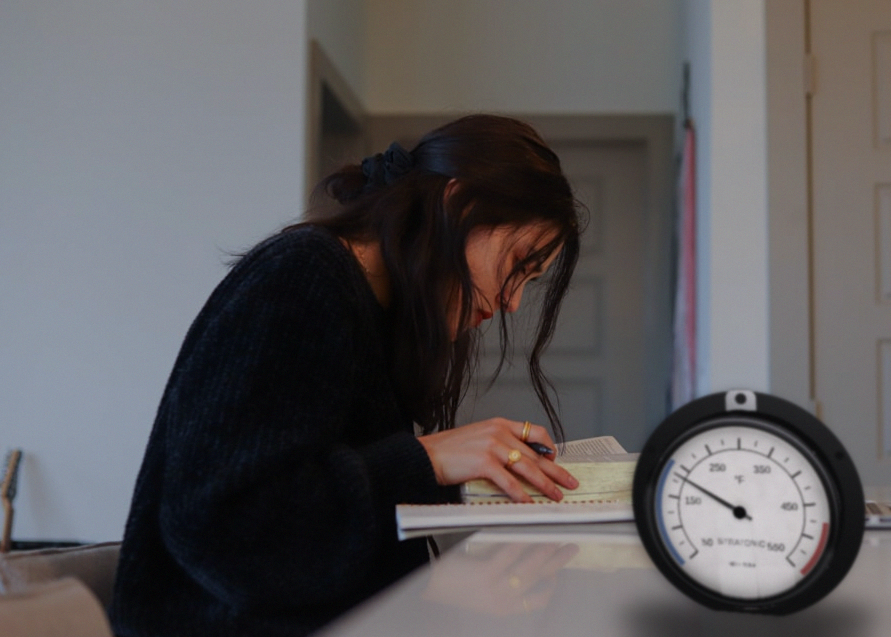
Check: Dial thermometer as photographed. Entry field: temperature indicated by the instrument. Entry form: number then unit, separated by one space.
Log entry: 187.5 °F
